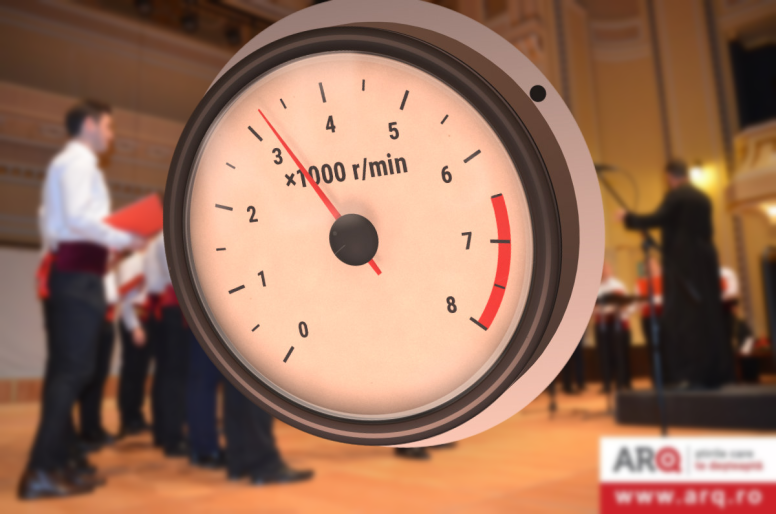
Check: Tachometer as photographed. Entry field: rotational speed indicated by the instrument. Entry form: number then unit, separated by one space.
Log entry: 3250 rpm
